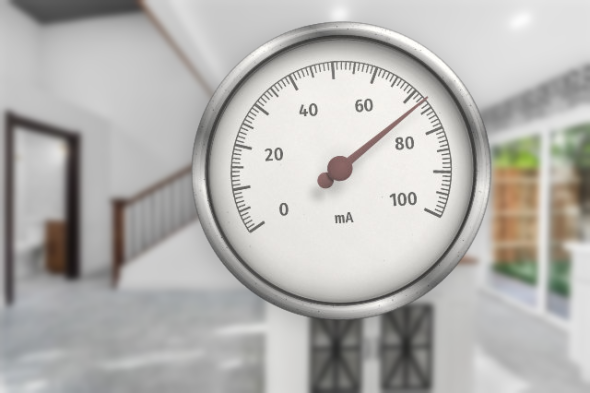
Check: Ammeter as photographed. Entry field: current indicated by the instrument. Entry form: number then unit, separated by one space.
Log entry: 73 mA
